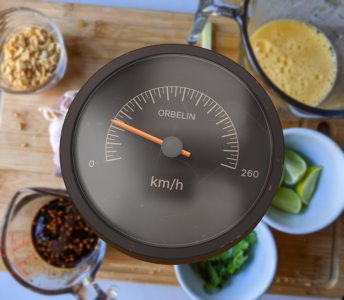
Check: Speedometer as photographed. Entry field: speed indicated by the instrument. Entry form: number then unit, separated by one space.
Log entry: 45 km/h
